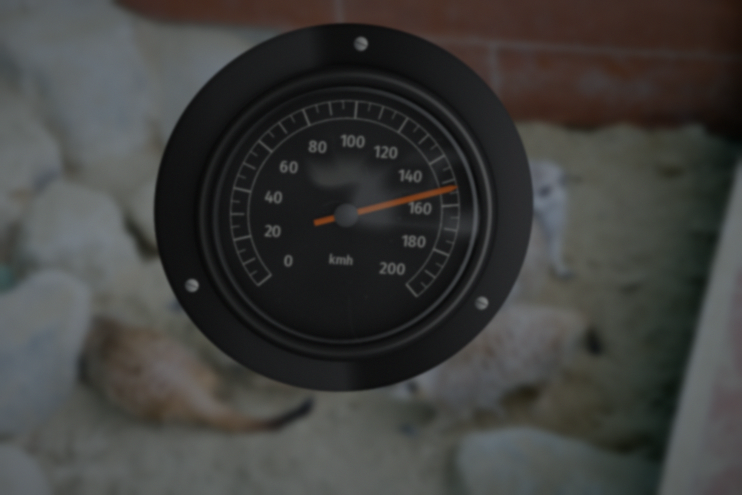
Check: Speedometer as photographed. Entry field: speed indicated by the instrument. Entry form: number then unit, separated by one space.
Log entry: 152.5 km/h
